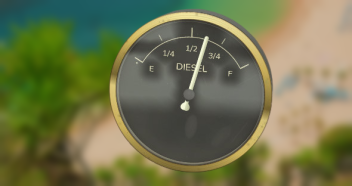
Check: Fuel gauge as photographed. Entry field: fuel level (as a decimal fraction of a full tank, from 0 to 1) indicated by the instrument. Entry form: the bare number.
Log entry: 0.625
